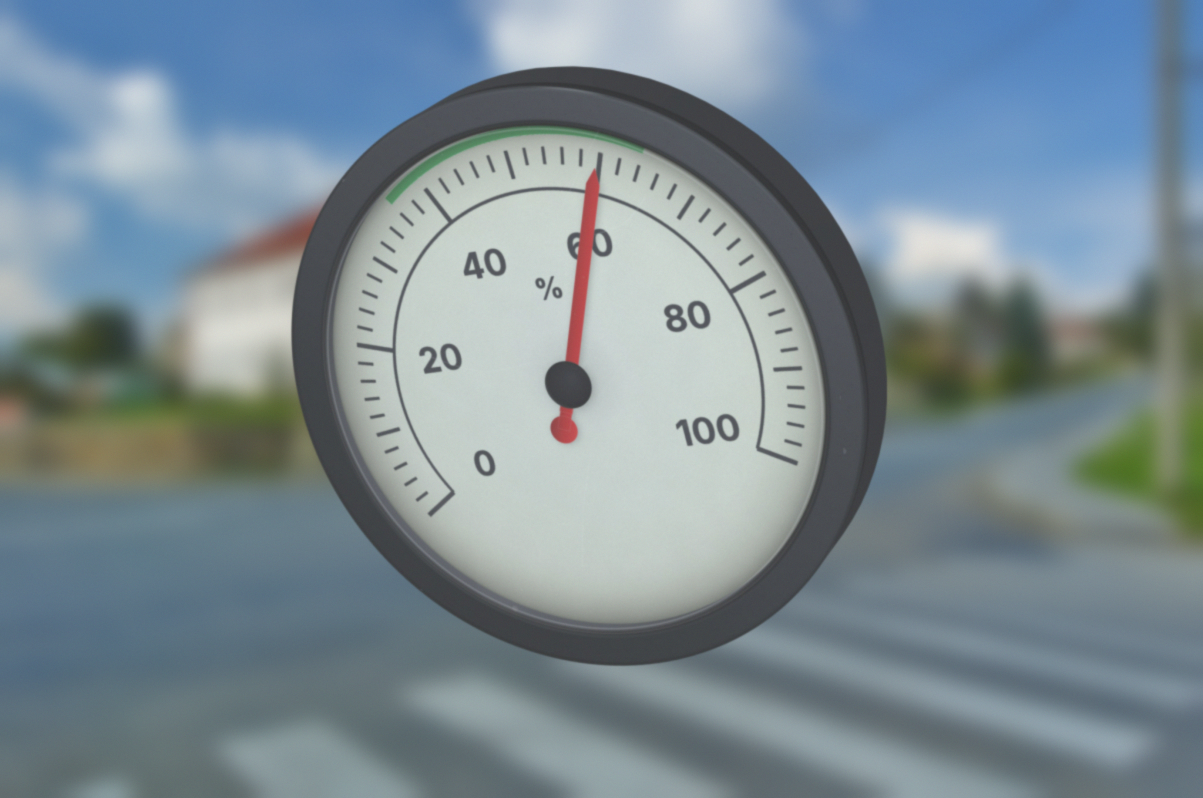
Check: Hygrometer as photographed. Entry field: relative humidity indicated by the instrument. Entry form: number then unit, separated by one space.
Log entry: 60 %
